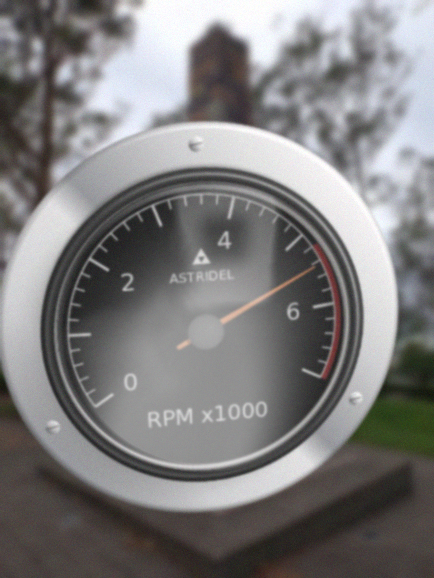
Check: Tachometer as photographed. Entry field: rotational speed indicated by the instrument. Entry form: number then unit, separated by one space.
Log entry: 5400 rpm
